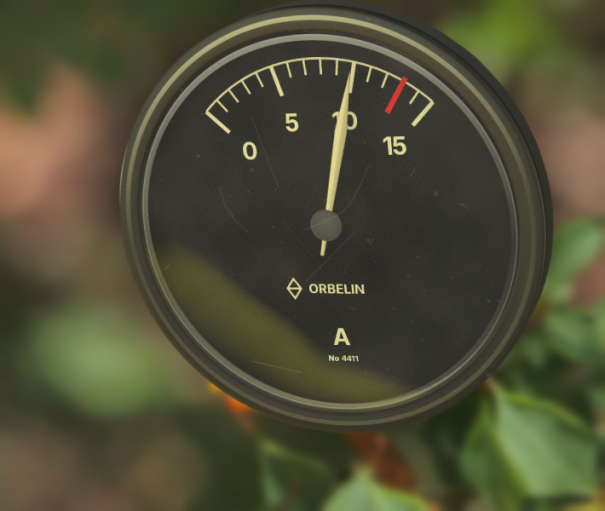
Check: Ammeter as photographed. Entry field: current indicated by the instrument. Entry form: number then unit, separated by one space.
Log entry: 10 A
